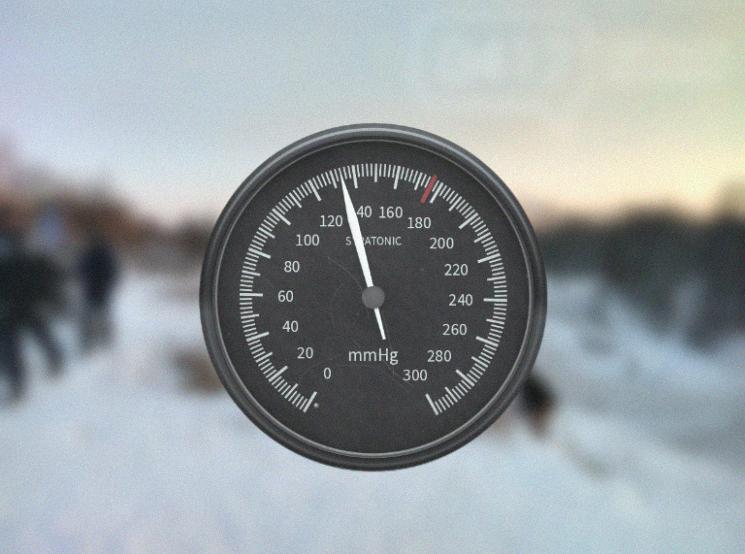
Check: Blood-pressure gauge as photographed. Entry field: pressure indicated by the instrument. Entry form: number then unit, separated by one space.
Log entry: 134 mmHg
